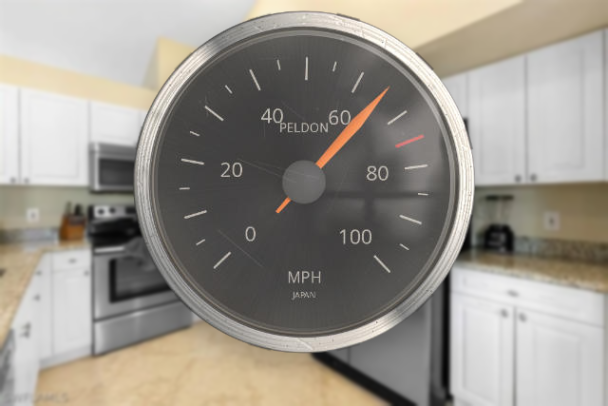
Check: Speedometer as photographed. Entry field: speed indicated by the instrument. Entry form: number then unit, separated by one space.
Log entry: 65 mph
